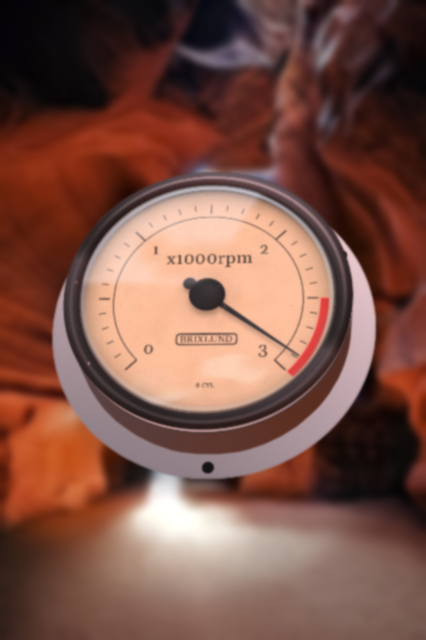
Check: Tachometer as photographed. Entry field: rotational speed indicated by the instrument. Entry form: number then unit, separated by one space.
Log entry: 2900 rpm
